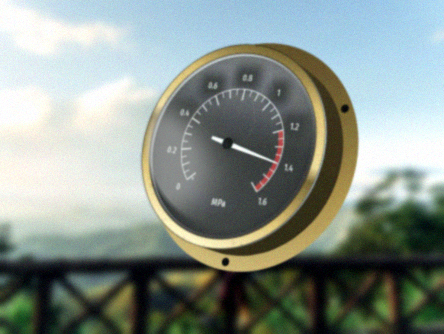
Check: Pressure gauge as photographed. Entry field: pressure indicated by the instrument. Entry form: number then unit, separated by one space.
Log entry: 1.4 MPa
